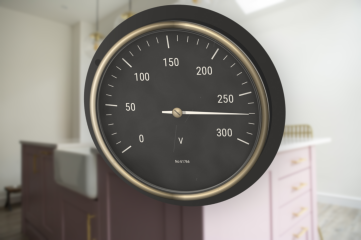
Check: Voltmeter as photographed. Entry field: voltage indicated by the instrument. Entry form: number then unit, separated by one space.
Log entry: 270 V
